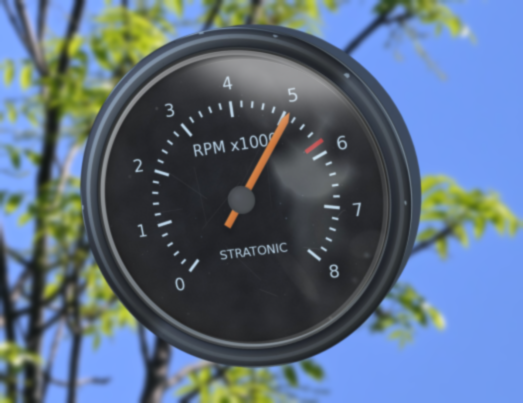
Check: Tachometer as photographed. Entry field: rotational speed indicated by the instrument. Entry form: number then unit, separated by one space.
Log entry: 5100 rpm
